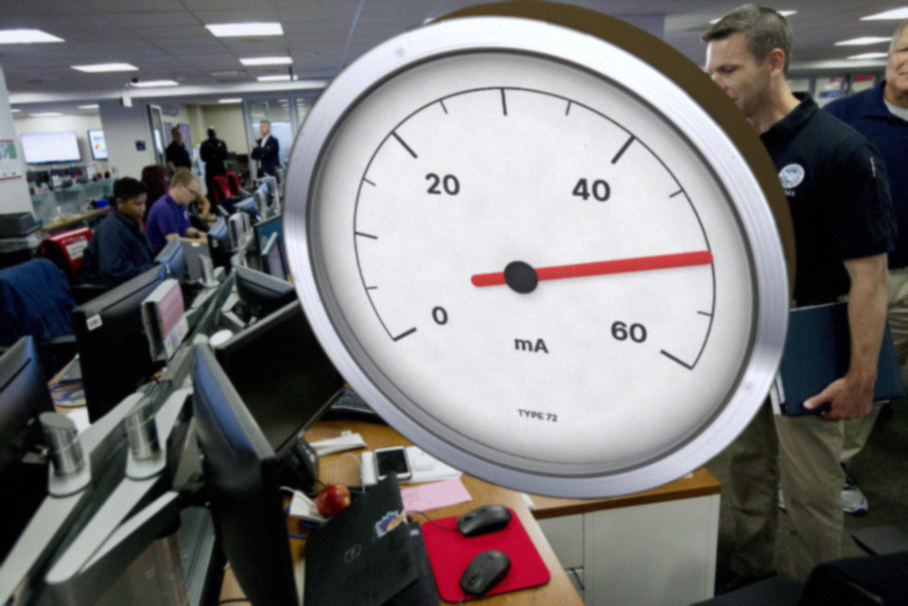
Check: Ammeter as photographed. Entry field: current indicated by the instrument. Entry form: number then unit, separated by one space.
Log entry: 50 mA
